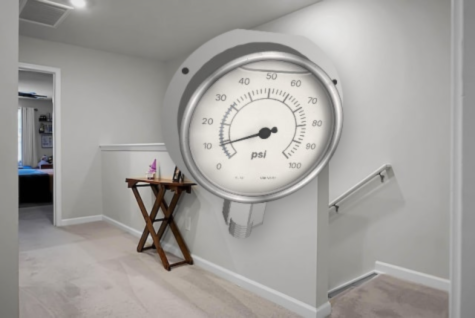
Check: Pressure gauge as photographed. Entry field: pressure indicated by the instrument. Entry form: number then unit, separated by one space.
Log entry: 10 psi
